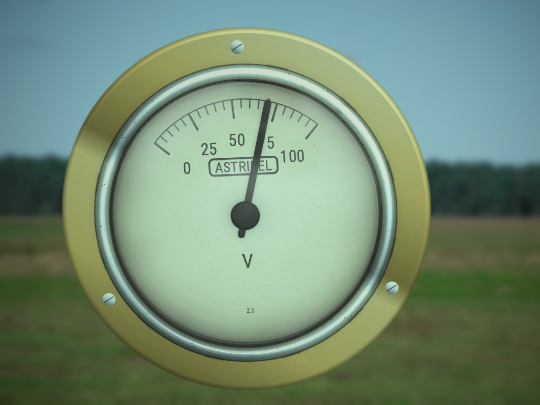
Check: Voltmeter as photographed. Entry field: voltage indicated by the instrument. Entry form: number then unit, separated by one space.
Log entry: 70 V
